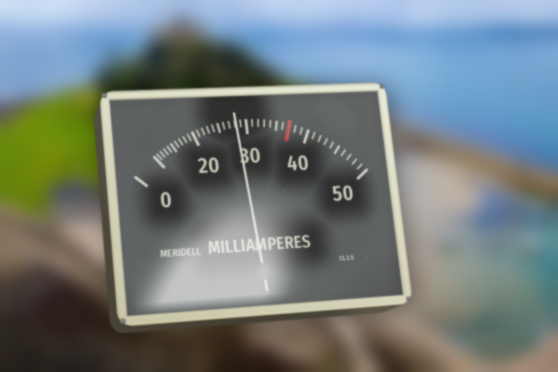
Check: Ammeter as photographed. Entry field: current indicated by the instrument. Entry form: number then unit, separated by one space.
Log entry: 28 mA
